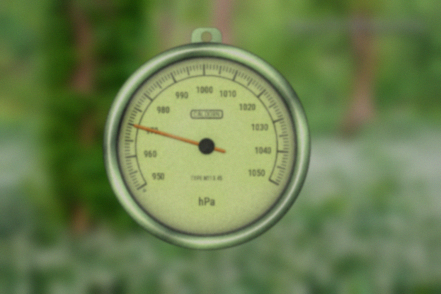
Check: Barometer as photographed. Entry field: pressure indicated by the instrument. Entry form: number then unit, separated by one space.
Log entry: 970 hPa
